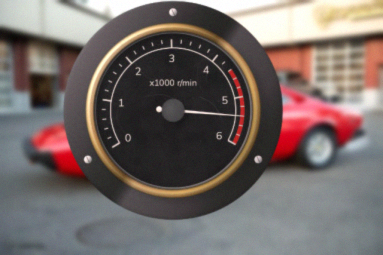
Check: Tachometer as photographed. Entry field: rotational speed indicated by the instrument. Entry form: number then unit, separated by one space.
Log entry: 5400 rpm
